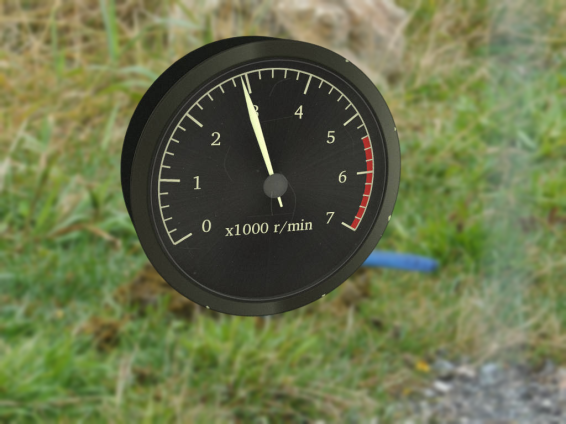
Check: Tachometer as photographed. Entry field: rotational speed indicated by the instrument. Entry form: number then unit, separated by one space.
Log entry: 2900 rpm
